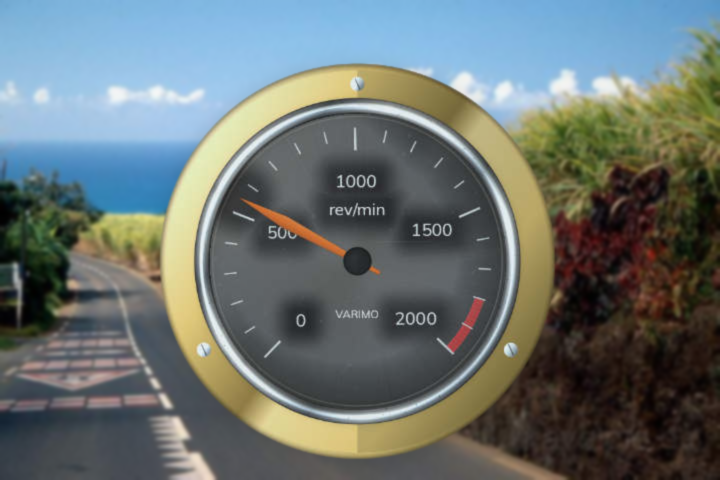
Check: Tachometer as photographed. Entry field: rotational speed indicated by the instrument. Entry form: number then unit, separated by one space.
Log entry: 550 rpm
